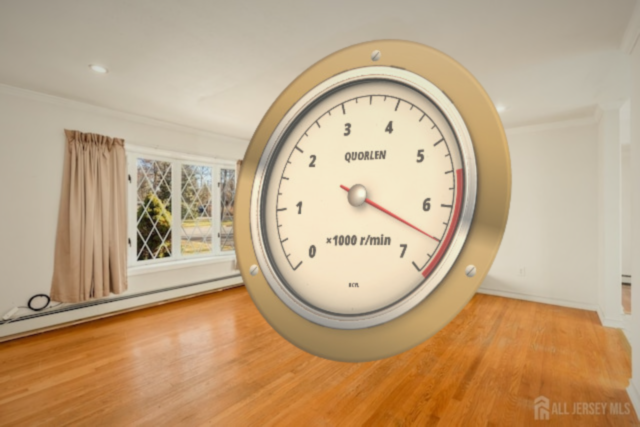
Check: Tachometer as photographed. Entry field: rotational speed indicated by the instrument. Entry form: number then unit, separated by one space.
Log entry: 6500 rpm
